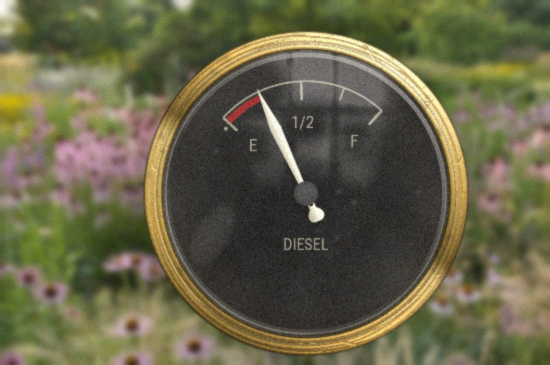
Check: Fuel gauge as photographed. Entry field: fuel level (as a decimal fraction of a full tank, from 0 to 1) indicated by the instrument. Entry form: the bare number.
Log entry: 0.25
